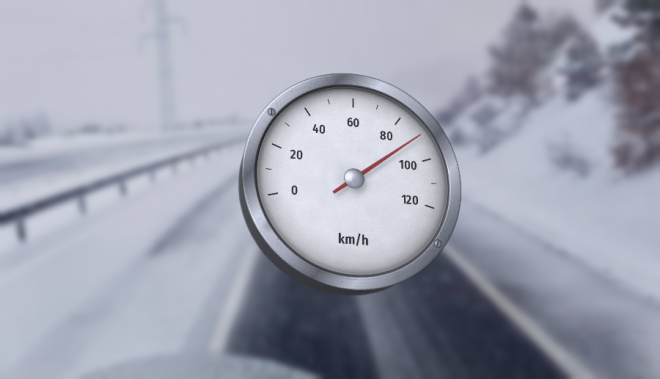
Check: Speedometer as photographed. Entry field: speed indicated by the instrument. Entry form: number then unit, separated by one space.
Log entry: 90 km/h
